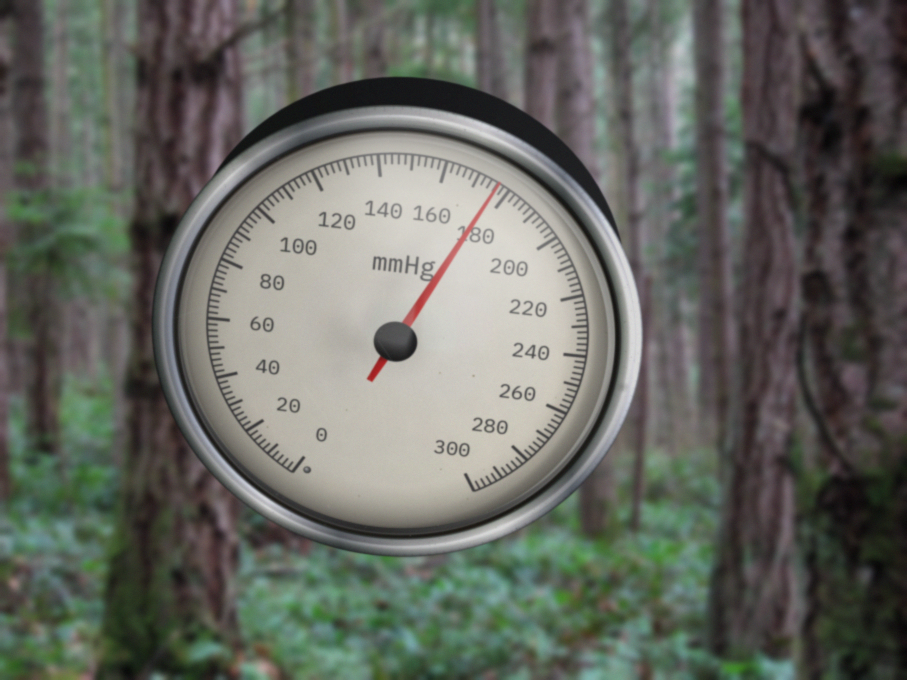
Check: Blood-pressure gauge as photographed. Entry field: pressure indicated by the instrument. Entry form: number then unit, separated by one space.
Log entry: 176 mmHg
